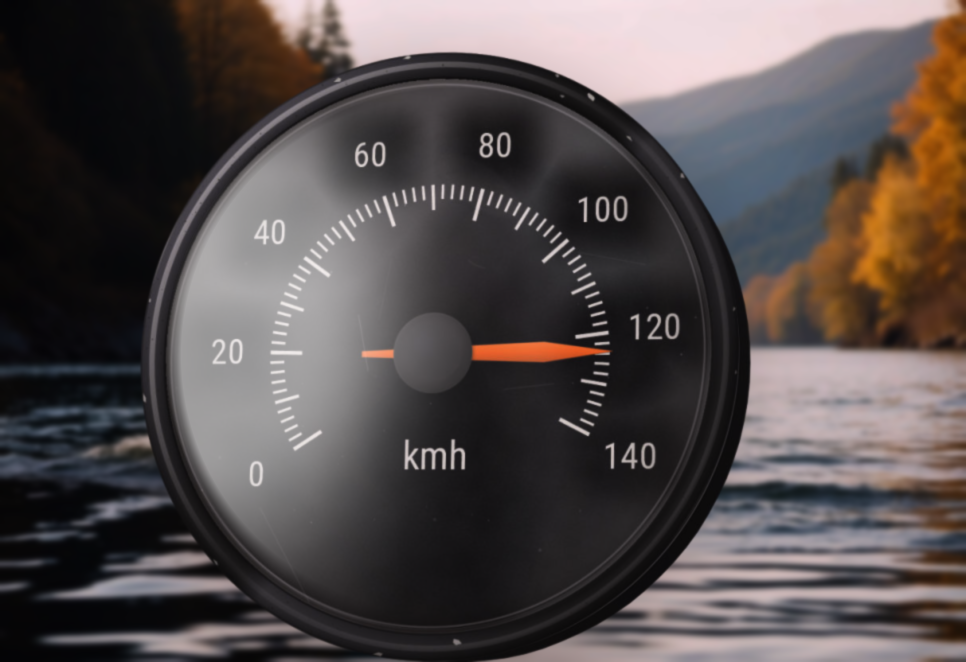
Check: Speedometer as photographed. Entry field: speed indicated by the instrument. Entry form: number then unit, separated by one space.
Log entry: 124 km/h
